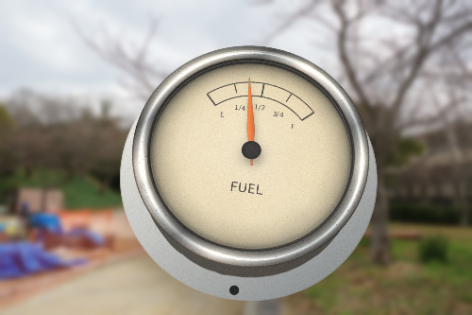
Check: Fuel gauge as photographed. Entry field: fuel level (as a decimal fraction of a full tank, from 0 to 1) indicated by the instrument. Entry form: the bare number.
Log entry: 0.375
